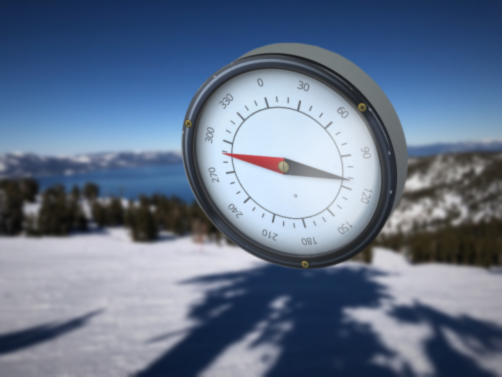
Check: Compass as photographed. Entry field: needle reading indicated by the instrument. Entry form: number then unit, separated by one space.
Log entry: 290 °
